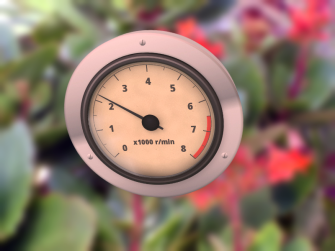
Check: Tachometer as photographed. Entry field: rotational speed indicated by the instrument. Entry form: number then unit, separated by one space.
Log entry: 2250 rpm
